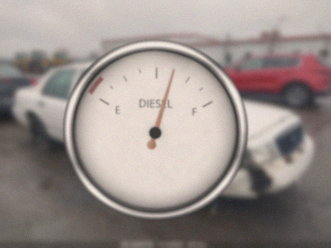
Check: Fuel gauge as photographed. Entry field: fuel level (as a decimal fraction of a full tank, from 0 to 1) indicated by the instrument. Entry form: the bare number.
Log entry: 0.625
